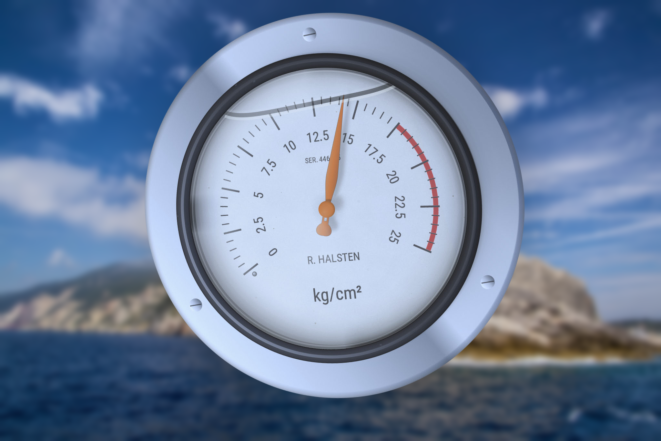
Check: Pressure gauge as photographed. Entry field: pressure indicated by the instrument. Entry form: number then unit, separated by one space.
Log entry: 14.25 kg/cm²
